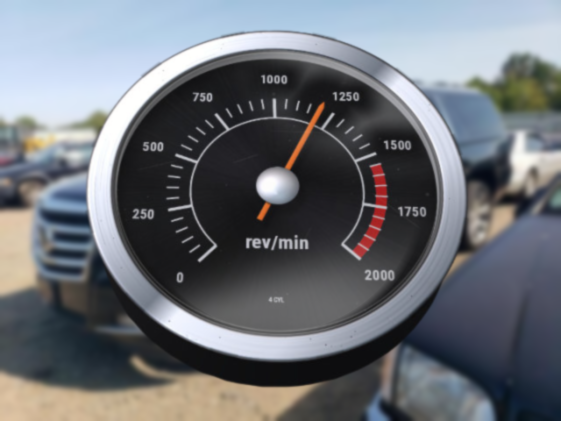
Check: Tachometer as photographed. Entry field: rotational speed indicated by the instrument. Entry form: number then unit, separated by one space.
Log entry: 1200 rpm
